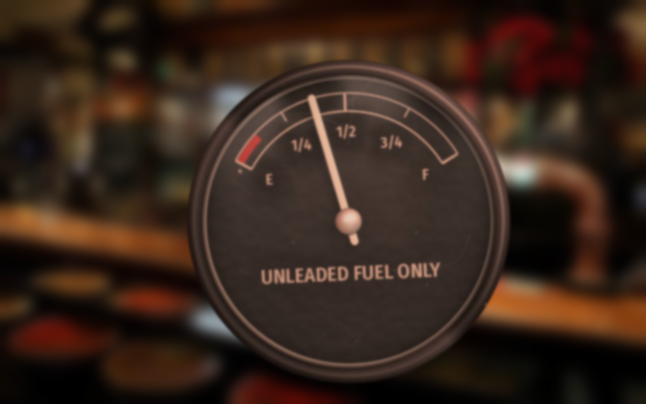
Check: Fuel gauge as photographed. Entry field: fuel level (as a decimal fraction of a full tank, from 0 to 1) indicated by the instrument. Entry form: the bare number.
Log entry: 0.375
